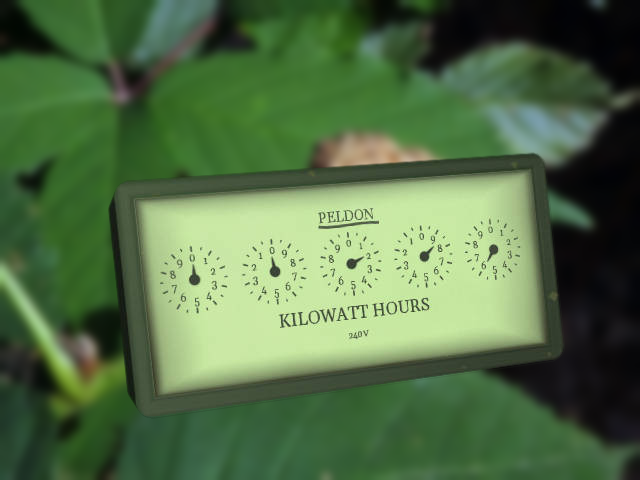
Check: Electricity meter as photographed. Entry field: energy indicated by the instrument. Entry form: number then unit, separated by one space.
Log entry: 186 kWh
